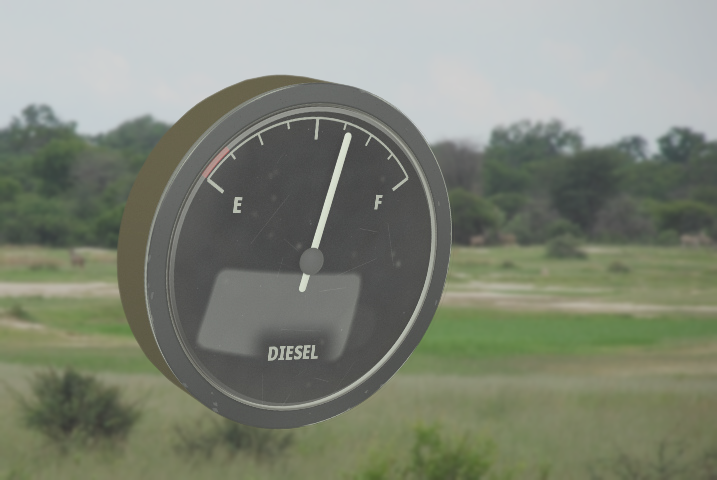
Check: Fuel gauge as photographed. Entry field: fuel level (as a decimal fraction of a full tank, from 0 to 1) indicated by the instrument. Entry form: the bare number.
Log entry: 0.625
